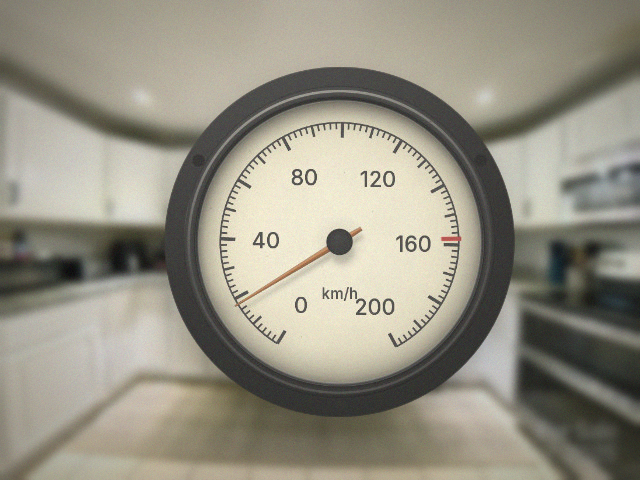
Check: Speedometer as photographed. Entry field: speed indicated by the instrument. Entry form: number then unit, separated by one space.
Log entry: 18 km/h
